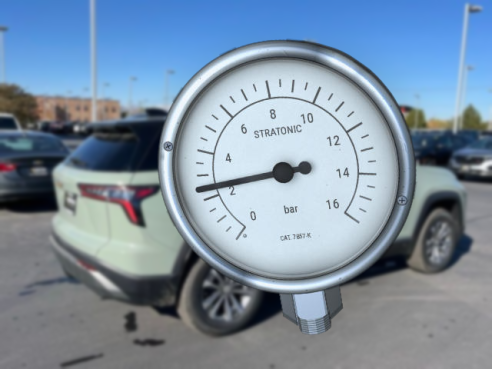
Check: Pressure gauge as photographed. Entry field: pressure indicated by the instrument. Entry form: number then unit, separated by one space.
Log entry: 2.5 bar
